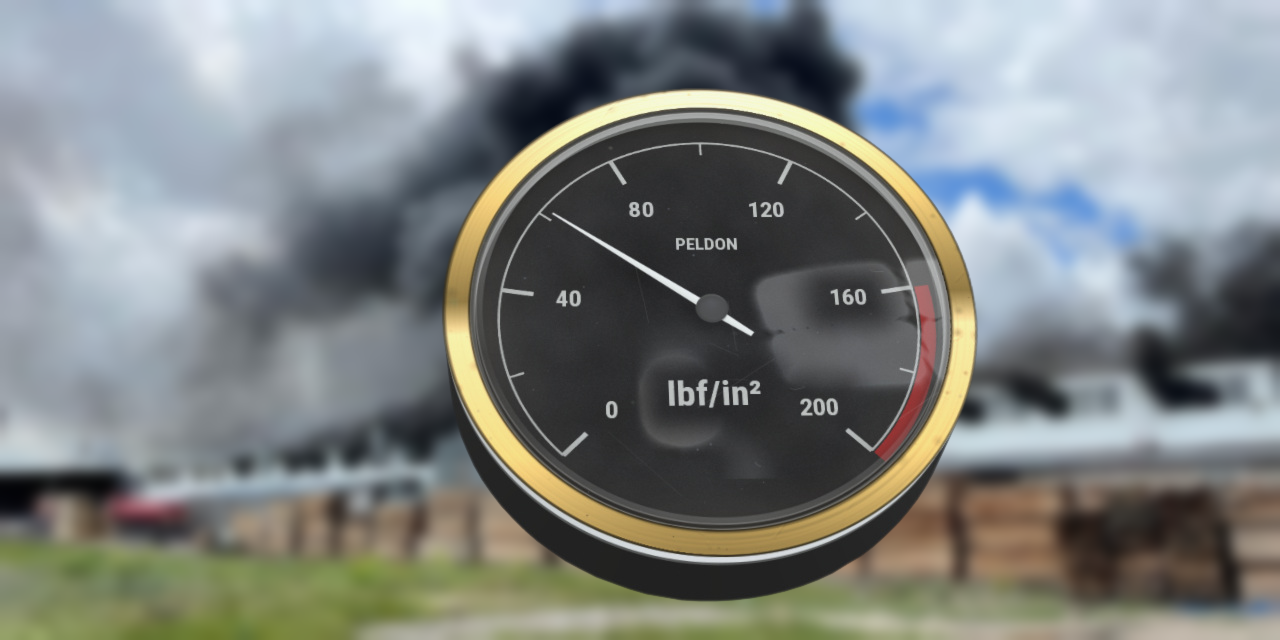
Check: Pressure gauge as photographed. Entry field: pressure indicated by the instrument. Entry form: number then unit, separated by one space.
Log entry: 60 psi
